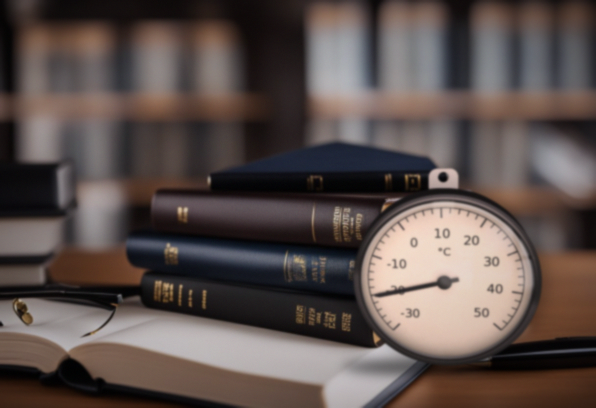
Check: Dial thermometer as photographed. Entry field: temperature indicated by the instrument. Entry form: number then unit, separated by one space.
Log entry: -20 °C
